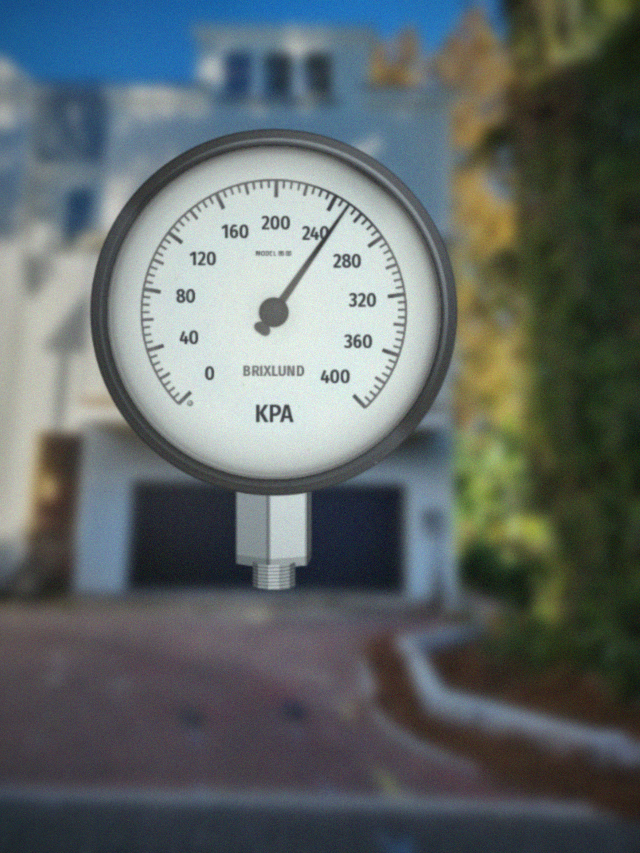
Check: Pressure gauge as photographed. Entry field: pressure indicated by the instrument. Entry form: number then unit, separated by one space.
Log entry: 250 kPa
